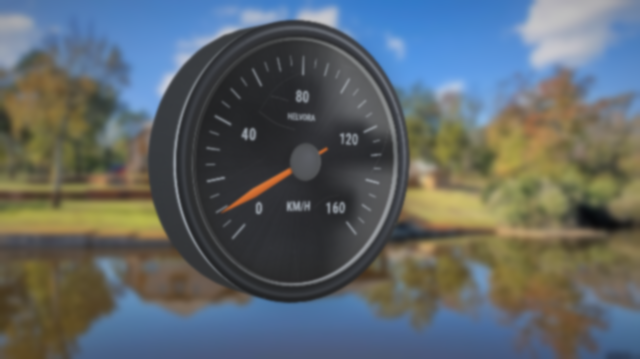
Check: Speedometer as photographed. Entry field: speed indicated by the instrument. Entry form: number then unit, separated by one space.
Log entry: 10 km/h
